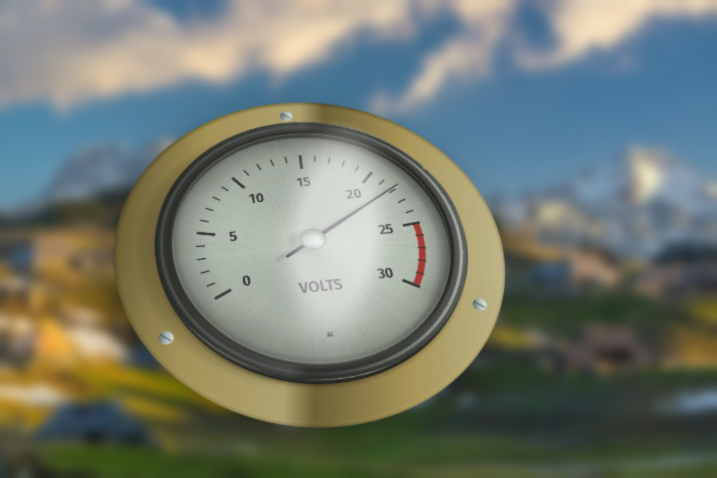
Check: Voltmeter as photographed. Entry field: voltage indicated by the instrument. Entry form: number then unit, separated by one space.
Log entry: 22 V
